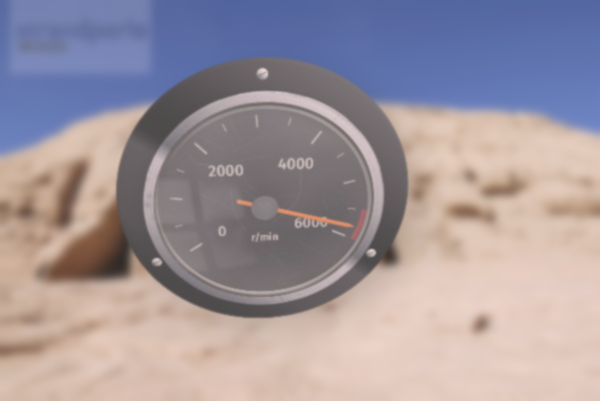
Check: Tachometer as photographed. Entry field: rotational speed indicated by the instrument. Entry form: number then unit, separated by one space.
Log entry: 5750 rpm
